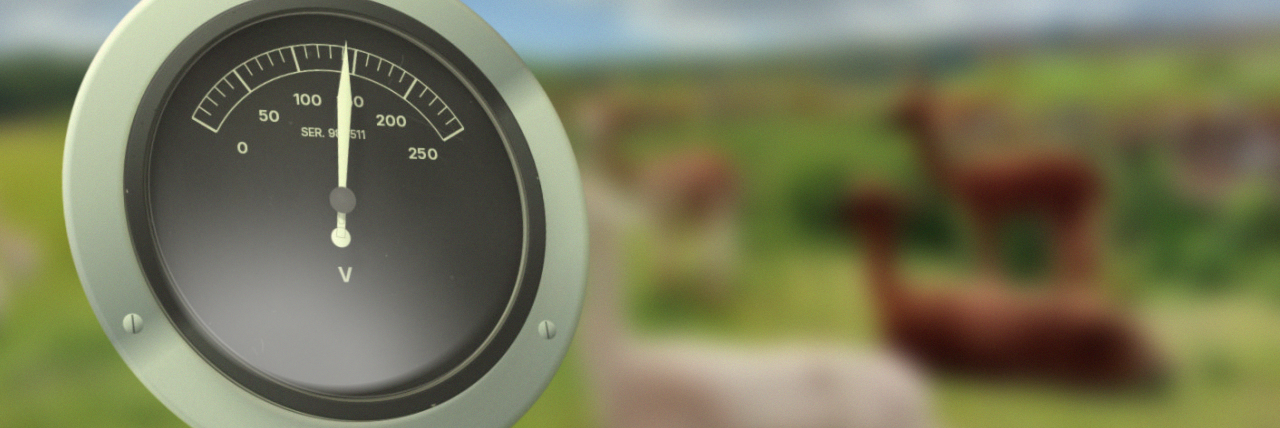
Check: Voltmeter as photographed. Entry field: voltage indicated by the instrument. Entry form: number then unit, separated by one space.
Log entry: 140 V
